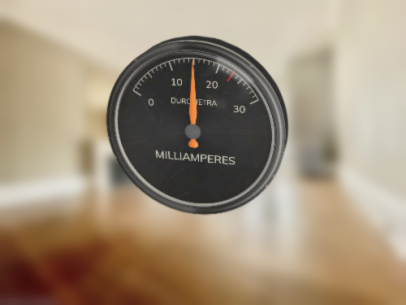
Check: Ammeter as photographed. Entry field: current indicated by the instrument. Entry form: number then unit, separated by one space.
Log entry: 15 mA
